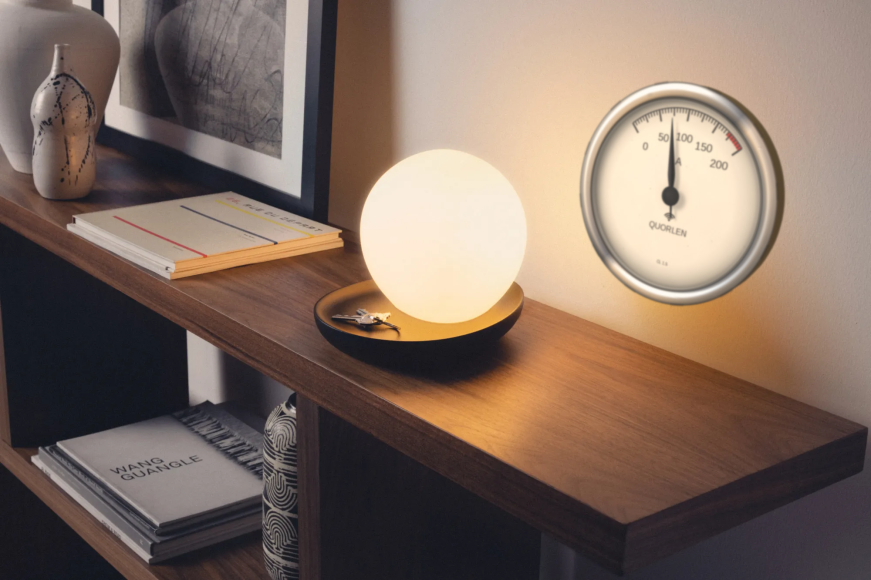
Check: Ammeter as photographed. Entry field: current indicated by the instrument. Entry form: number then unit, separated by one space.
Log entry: 75 A
